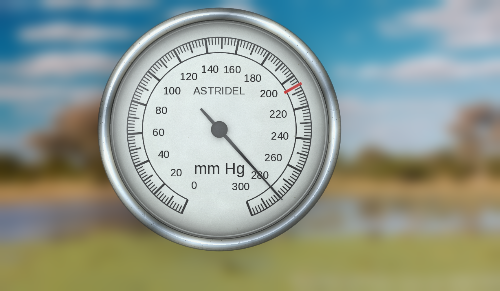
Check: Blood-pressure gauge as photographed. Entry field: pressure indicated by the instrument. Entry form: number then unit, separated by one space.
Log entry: 280 mmHg
